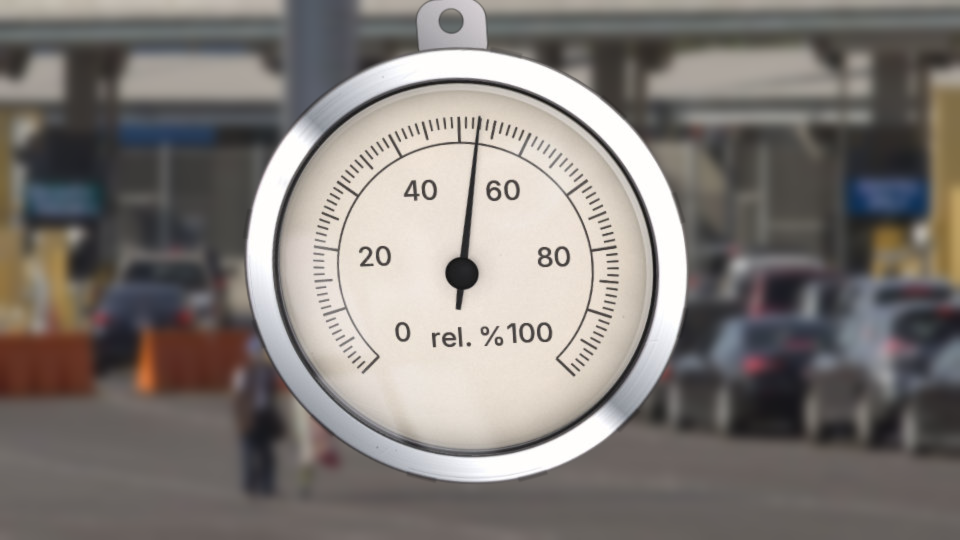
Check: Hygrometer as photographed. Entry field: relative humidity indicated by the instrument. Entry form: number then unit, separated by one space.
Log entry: 53 %
